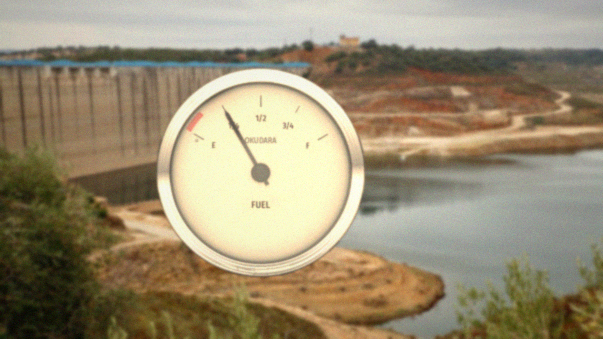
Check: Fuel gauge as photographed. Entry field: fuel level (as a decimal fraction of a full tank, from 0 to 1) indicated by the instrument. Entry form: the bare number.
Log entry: 0.25
